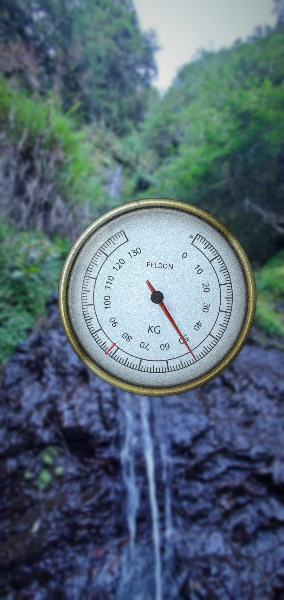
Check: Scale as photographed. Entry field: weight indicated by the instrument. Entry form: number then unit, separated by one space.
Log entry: 50 kg
